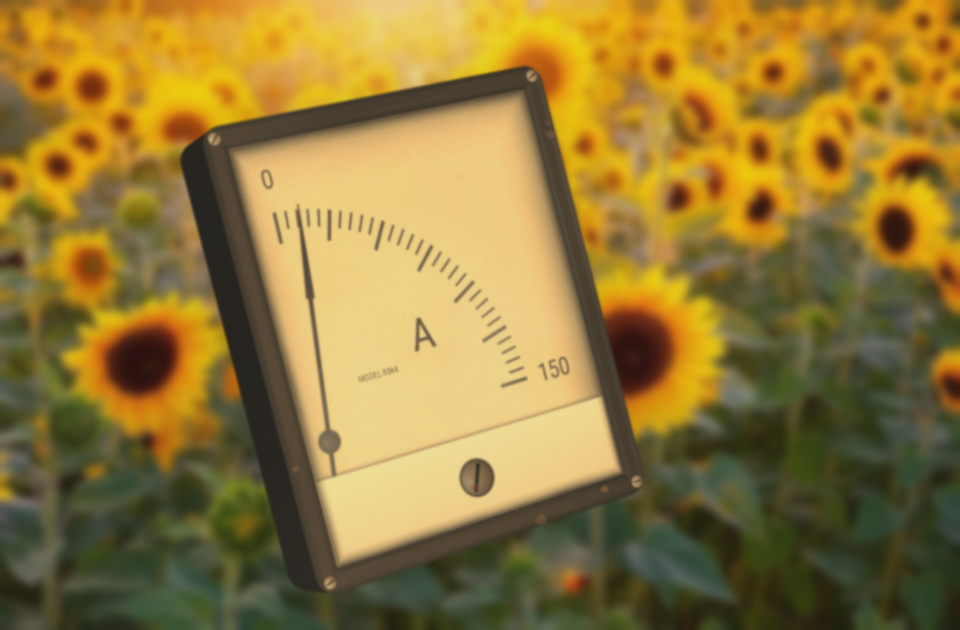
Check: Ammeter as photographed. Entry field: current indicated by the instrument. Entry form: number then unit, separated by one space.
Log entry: 10 A
